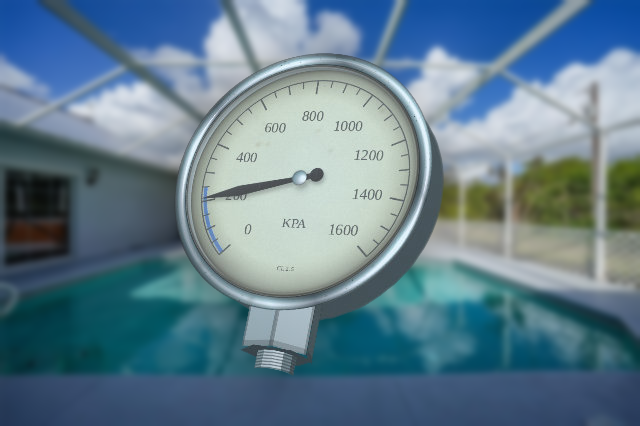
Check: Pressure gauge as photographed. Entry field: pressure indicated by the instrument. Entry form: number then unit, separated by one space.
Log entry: 200 kPa
